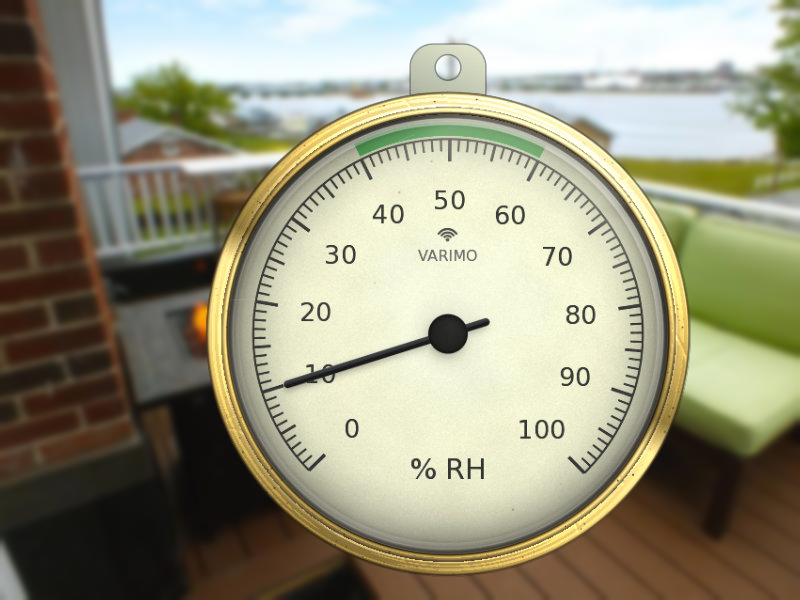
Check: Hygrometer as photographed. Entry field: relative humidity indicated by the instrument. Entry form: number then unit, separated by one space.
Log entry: 10 %
